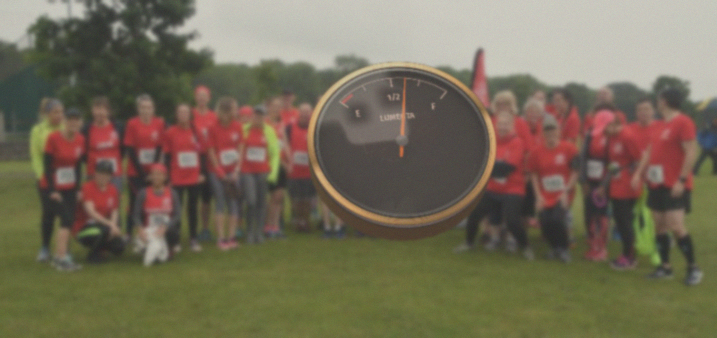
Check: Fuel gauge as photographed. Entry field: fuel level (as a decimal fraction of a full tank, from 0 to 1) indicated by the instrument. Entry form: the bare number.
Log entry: 0.625
